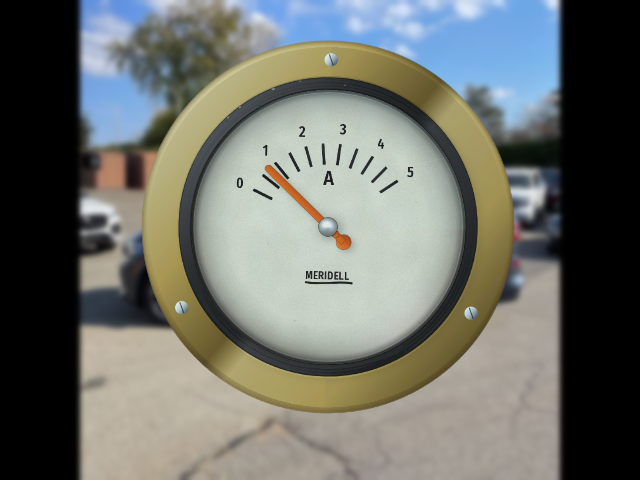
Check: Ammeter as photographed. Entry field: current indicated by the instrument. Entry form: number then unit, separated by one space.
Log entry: 0.75 A
